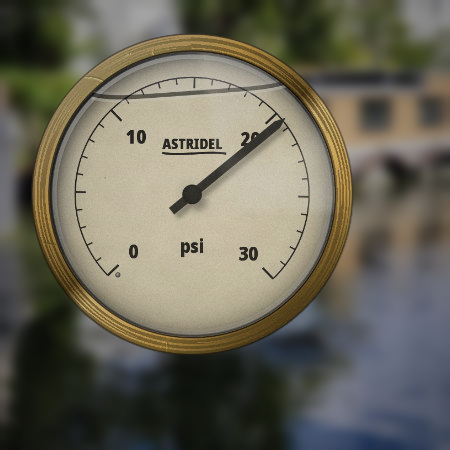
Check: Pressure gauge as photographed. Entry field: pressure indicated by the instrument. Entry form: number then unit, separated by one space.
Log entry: 20.5 psi
